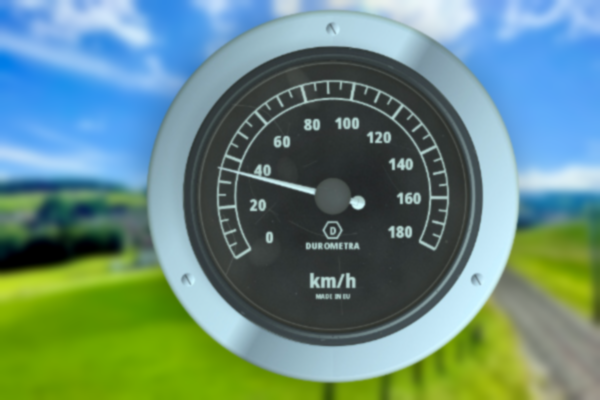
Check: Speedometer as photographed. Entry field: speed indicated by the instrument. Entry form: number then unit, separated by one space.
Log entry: 35 km/h
